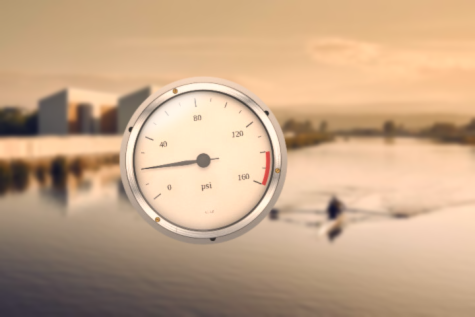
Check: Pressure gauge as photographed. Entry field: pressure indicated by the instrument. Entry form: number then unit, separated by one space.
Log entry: 20 psi
